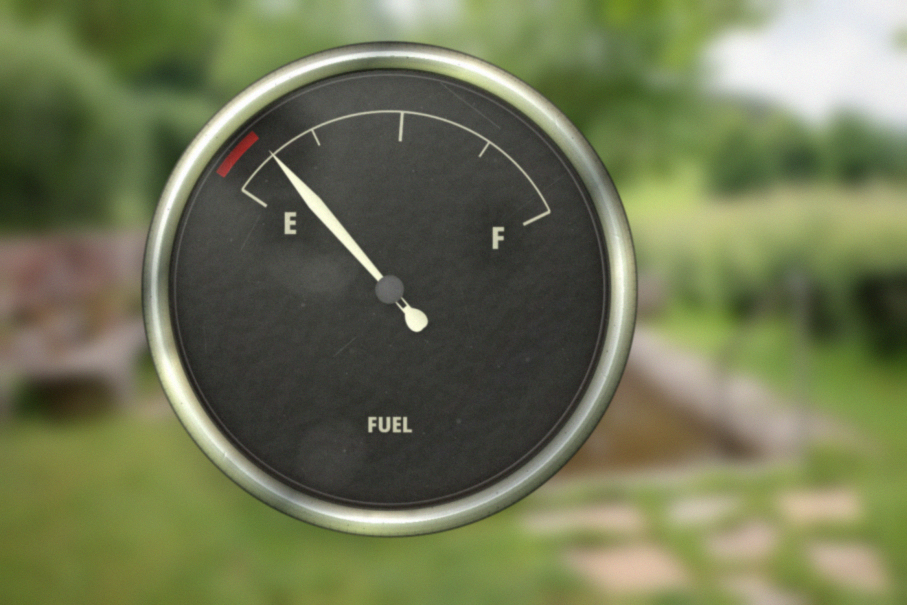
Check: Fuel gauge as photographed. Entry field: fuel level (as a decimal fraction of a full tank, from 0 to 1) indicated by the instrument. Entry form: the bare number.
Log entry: 0.125
